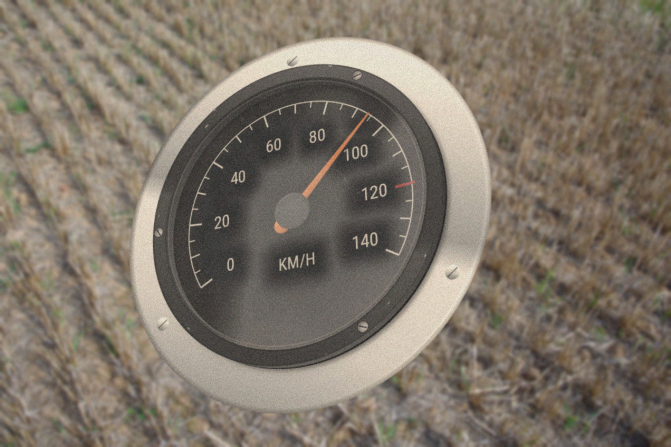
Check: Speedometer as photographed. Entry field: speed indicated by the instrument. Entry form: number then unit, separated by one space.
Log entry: 95 km/h
